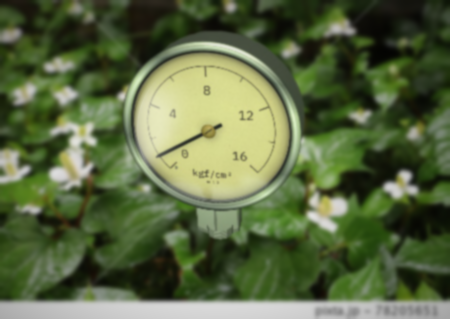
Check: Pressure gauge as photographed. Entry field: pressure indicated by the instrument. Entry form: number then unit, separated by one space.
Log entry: 1 kg/cm²
